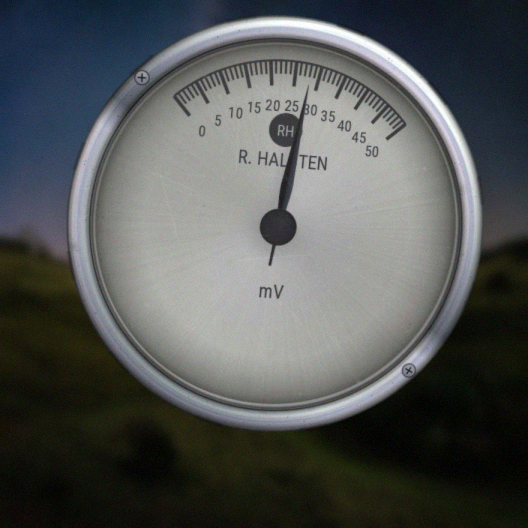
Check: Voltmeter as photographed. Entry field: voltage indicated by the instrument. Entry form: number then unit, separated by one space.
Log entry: 28 mV
